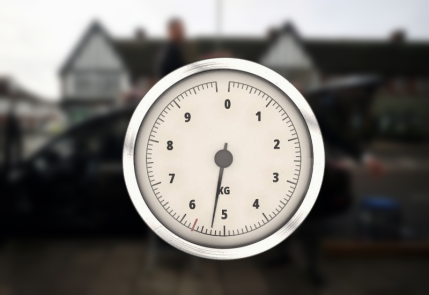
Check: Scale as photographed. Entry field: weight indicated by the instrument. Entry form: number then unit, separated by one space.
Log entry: 5.3 kg
